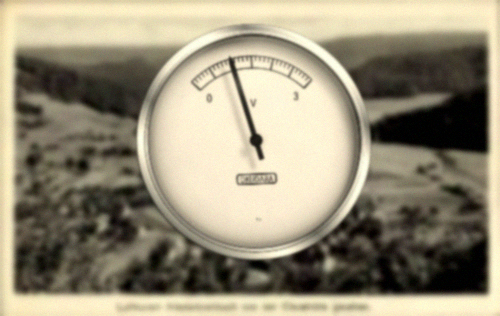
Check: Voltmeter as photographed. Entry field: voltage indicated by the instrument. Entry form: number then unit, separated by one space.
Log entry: 1 V
